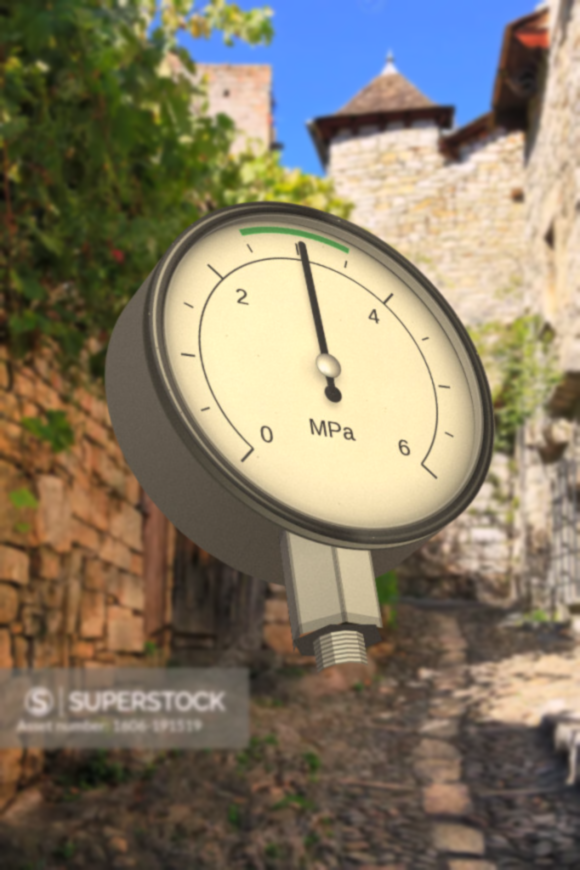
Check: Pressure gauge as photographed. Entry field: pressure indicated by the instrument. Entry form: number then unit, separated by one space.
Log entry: 3 MPa
